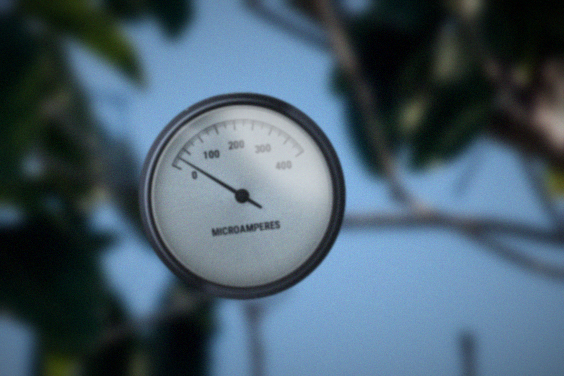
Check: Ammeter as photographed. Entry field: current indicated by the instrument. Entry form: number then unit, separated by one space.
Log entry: 25 µA
